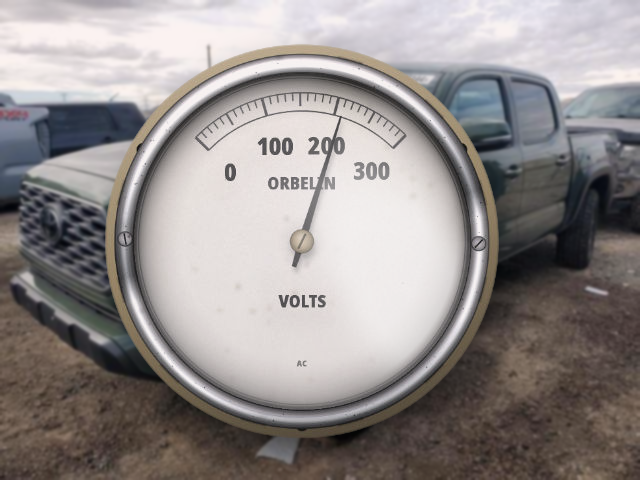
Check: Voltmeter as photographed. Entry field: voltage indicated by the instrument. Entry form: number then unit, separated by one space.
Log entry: 210 V
